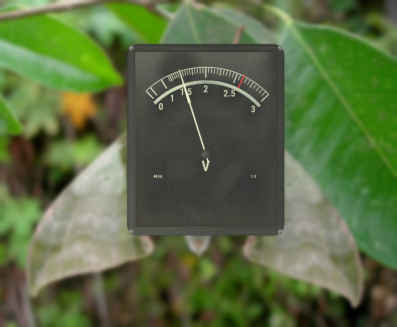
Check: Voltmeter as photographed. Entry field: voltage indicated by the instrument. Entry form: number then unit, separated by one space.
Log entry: 1.5 V
